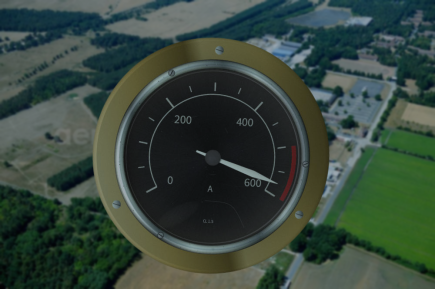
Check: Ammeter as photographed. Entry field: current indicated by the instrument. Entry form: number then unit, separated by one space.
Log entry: 575 A
